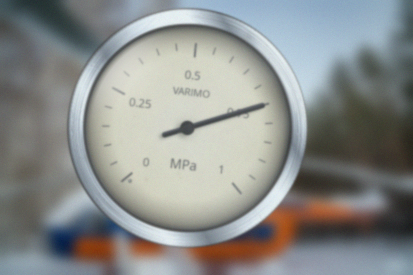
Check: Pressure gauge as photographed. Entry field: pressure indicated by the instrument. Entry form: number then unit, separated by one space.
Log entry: 0.75 MPa
